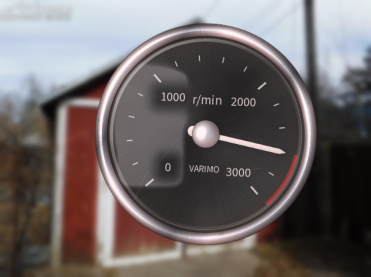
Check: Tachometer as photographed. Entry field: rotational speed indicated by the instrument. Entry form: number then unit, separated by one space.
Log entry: 2600 rpm
